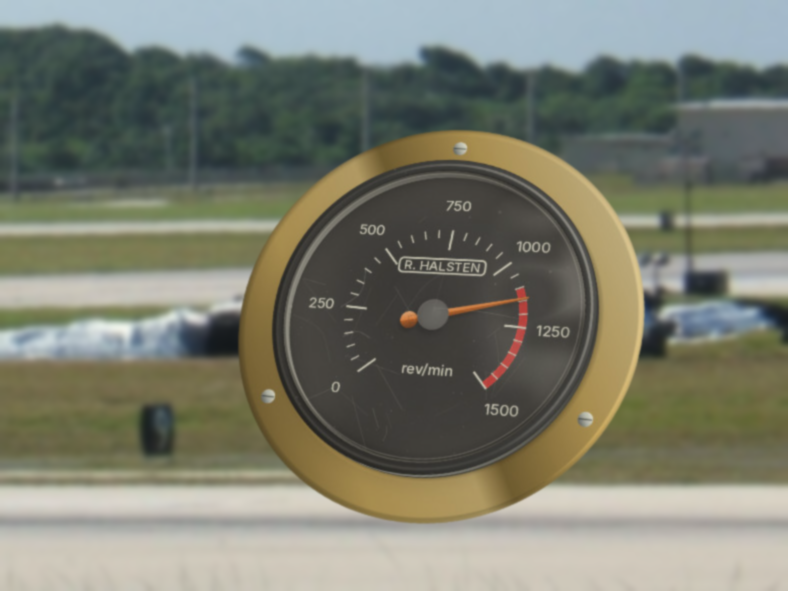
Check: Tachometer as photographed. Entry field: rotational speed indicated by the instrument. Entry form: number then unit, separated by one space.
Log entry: 1150 rpm
